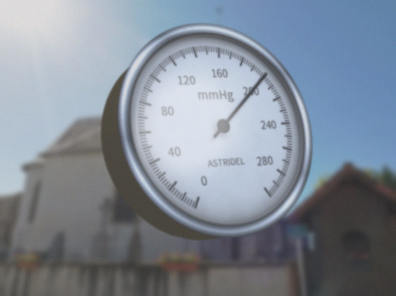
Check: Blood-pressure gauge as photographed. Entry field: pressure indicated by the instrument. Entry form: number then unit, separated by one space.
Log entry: 200 mmHg
